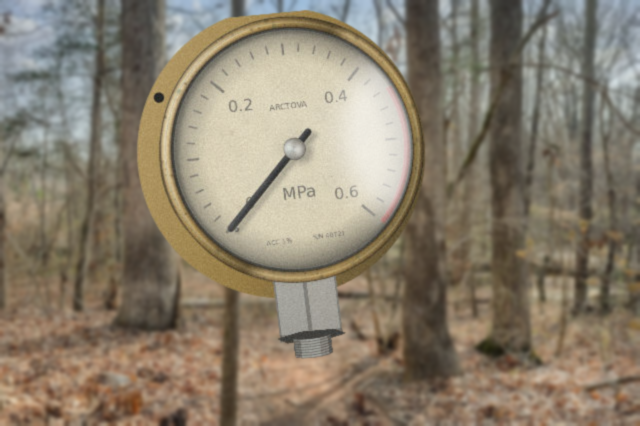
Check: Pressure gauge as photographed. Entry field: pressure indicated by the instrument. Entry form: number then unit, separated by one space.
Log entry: 0 MPa
